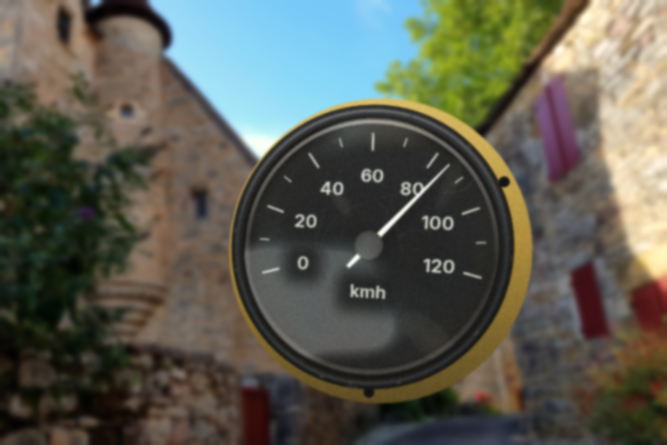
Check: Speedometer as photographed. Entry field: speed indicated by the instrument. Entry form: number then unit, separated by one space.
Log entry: 85 km/h
